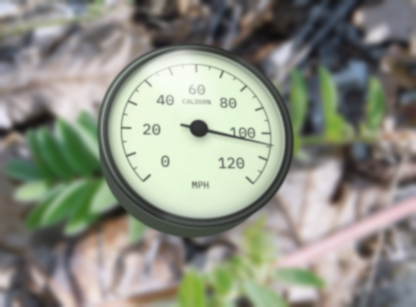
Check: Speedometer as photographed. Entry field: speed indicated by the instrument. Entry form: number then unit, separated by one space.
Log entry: 105 mph
